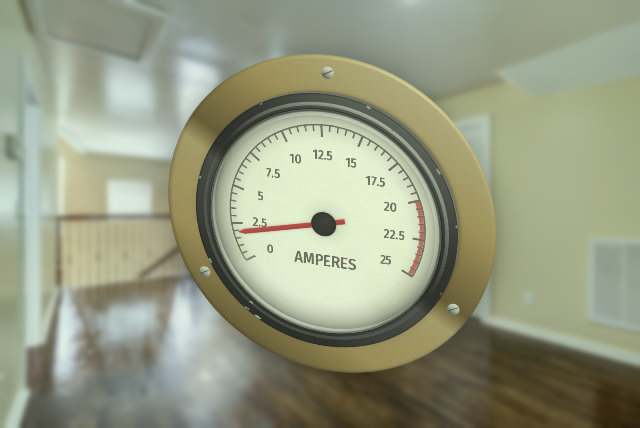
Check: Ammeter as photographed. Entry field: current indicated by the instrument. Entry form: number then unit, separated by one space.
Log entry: 2 A
